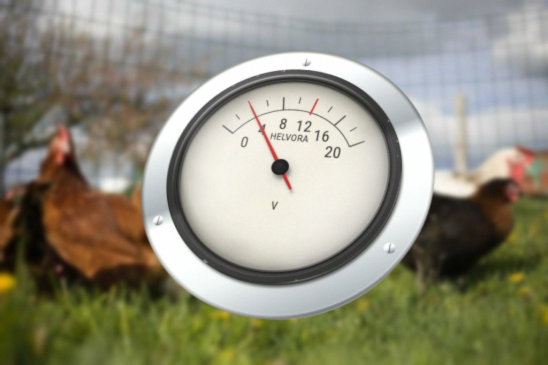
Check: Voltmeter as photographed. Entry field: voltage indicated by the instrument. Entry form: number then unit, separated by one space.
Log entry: 4 V
